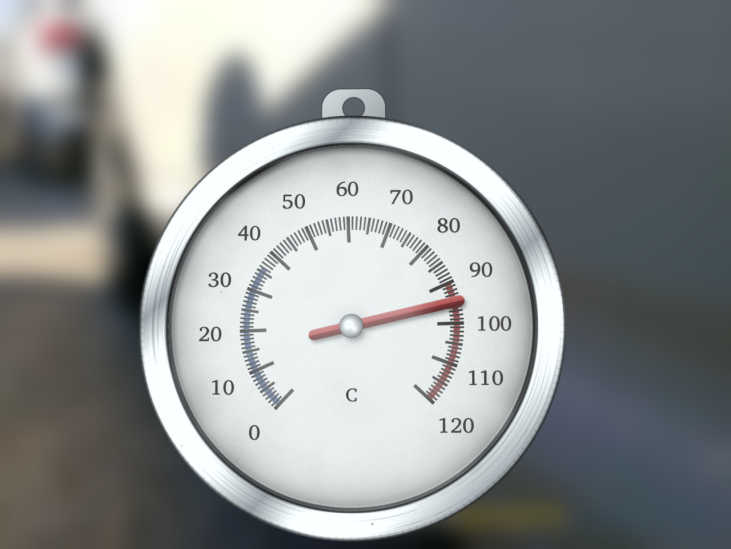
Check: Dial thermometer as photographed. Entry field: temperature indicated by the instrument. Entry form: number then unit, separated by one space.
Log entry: 95 °C
